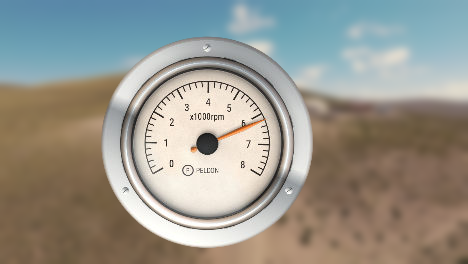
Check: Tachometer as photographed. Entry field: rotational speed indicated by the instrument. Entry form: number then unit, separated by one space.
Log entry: 6200 rpm
